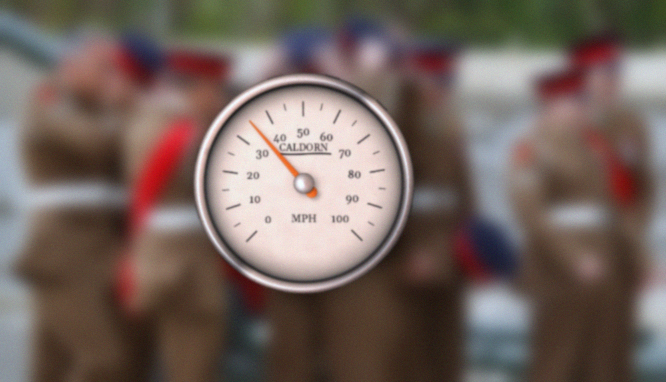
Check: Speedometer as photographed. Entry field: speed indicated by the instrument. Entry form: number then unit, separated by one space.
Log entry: 35 mph
